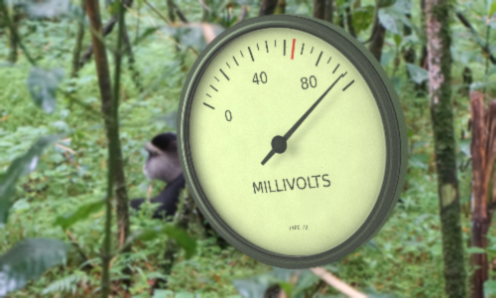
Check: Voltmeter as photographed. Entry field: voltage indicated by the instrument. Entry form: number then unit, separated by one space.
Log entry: 95 mV
